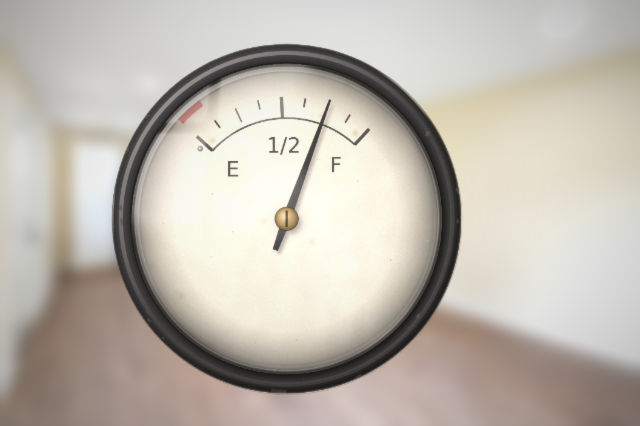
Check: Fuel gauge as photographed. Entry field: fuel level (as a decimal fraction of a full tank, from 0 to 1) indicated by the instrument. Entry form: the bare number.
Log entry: 0.75
